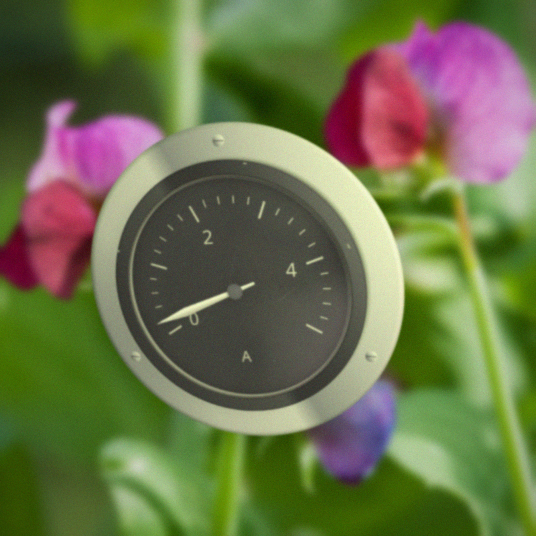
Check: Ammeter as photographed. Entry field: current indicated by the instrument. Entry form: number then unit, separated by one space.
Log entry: 0.2 A
